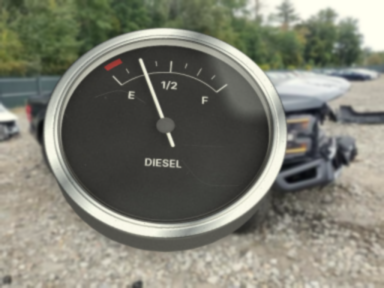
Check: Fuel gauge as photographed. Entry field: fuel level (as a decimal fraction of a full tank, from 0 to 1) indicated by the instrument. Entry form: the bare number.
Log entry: 0.25
